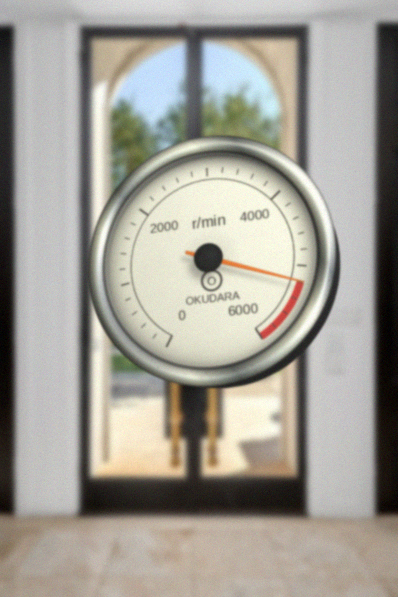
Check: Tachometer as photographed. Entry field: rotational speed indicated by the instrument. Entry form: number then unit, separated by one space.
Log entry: 5200 rpm
